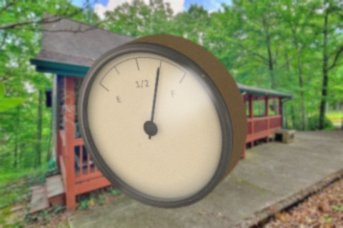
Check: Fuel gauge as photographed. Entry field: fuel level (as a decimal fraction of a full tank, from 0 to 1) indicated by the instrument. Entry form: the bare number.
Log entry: 0.75
